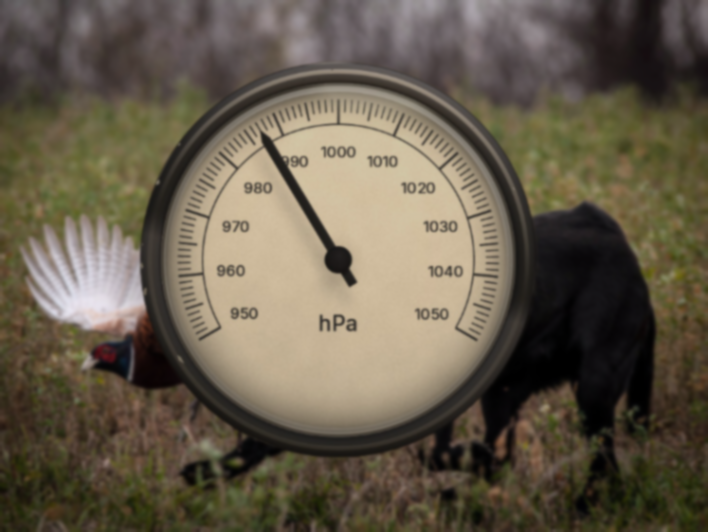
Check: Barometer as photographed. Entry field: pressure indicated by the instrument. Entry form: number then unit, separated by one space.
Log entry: 987 hPa
